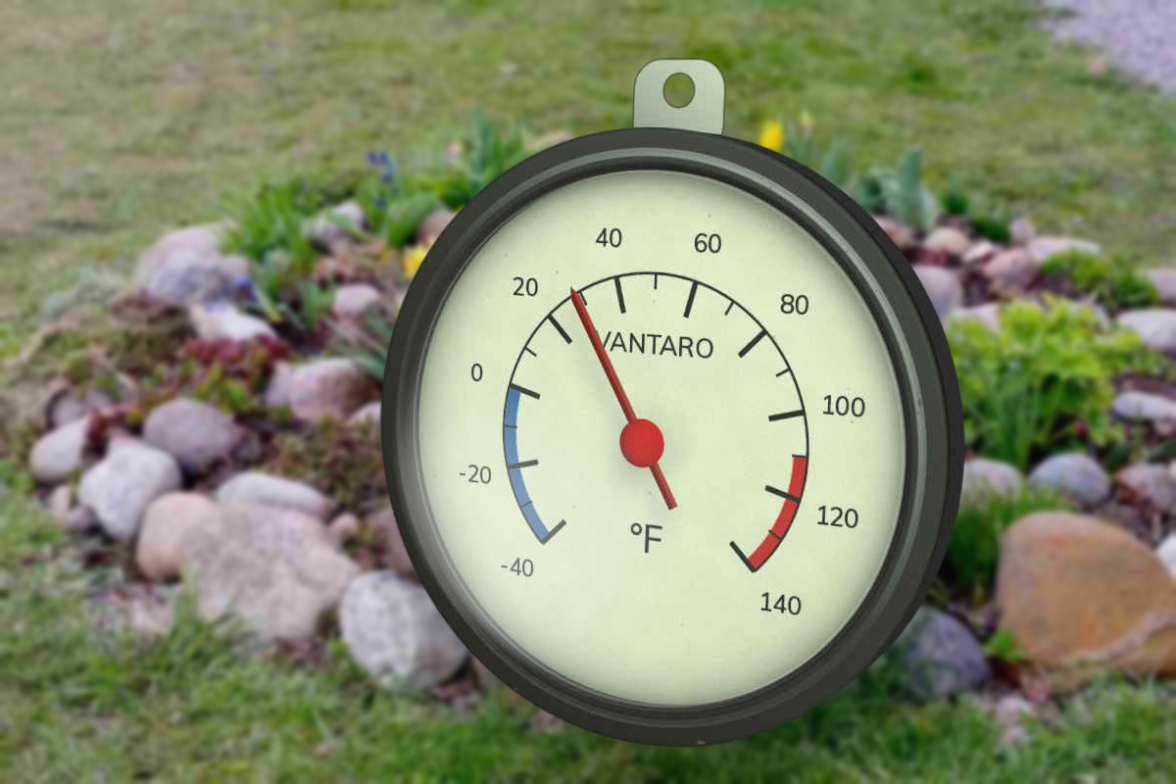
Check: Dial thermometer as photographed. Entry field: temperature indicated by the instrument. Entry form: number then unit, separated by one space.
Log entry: 30 °F
